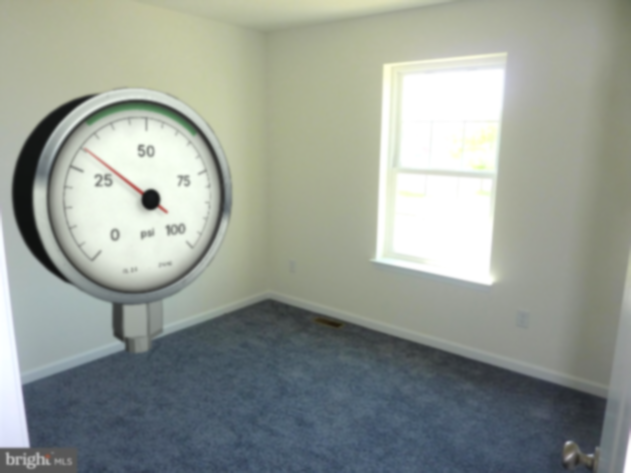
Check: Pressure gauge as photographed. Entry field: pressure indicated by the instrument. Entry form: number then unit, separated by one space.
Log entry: 30 psi
